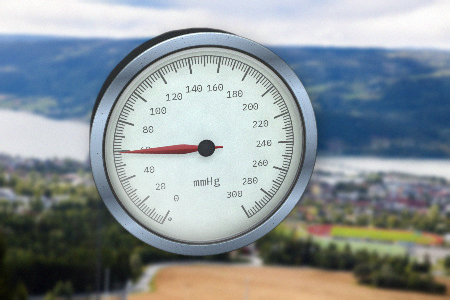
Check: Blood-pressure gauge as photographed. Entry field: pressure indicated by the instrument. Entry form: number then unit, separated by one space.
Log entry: 60 mmHg
